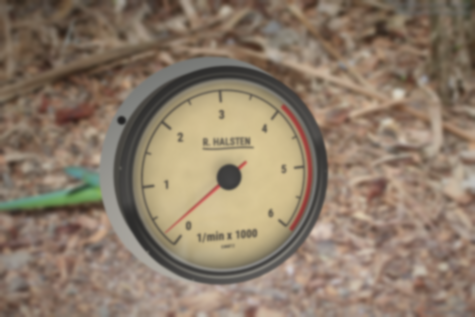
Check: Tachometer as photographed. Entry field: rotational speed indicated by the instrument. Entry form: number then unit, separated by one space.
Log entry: 250 rpm
